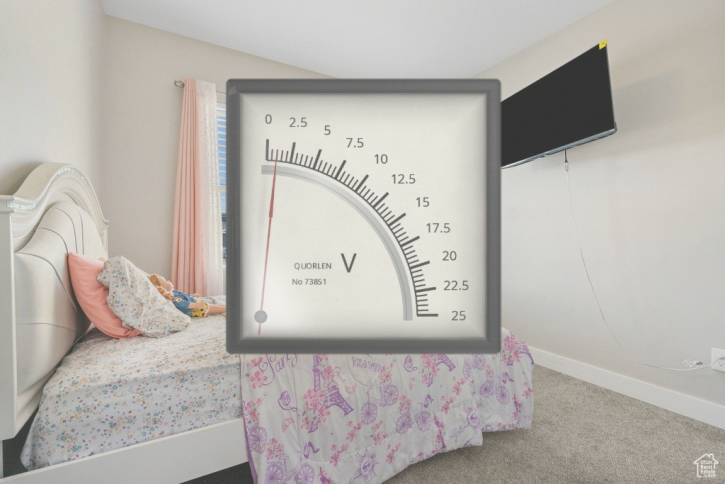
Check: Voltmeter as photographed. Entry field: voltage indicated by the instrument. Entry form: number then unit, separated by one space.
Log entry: 1 V
